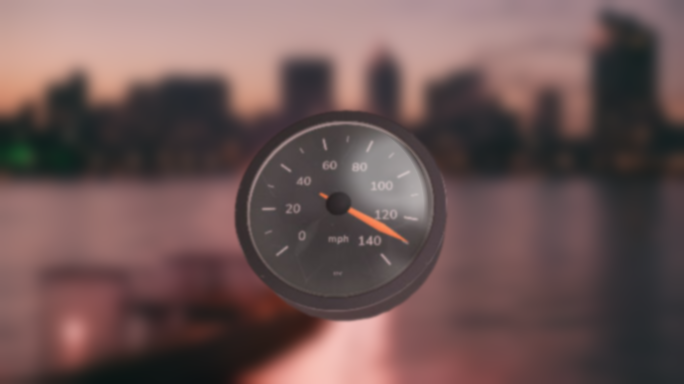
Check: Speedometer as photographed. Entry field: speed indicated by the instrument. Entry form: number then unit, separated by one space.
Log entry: 130 mph
